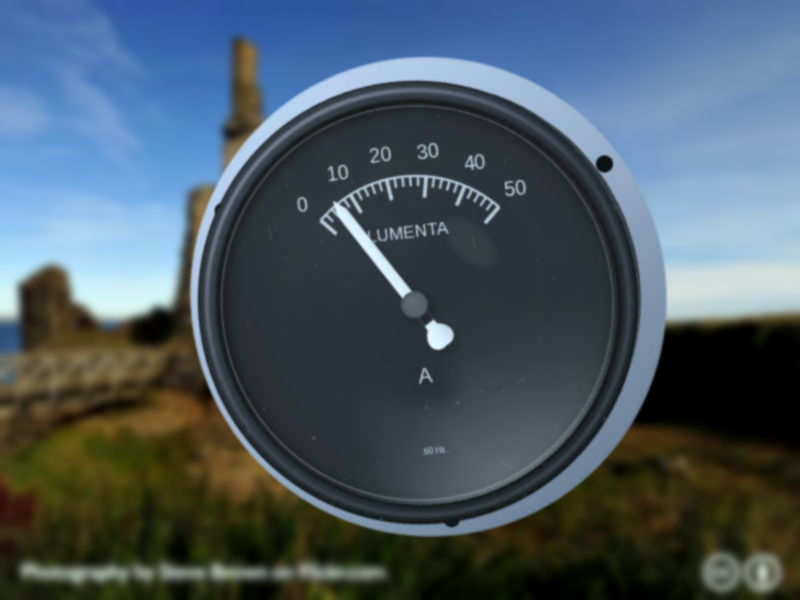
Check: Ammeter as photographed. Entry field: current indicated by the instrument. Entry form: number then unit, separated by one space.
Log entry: 6 A
